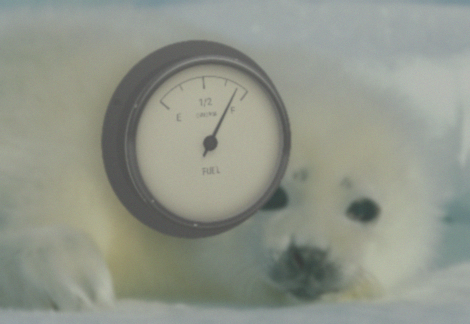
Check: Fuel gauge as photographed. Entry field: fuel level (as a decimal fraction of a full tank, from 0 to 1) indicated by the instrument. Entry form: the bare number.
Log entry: 0.875
